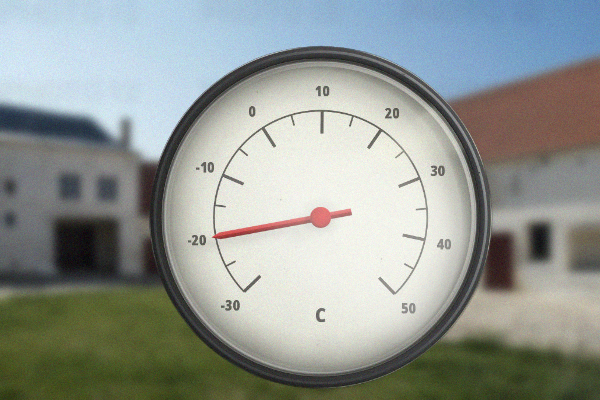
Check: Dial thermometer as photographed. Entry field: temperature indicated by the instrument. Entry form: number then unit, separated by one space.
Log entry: -20 °C
